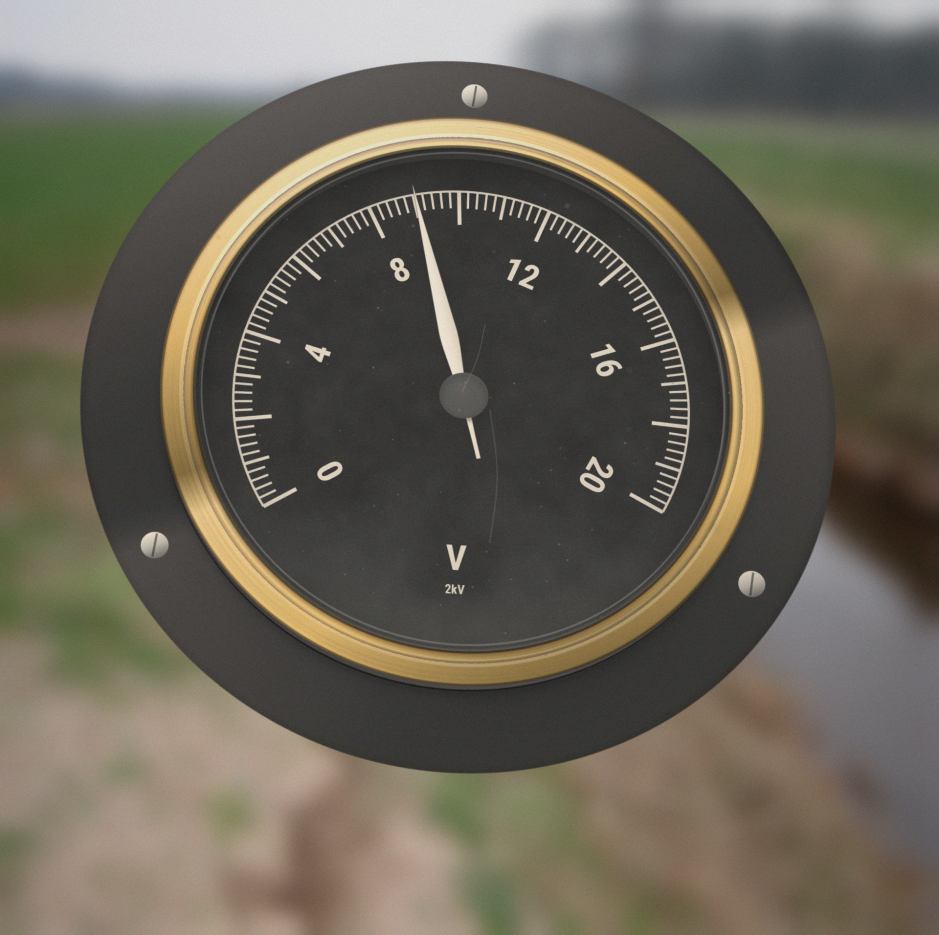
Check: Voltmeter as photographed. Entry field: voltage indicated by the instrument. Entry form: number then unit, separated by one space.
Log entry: 9 V
